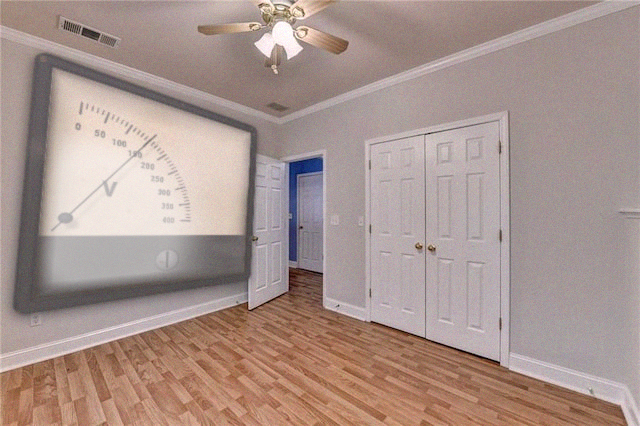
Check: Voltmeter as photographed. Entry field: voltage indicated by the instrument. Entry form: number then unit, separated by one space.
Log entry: 150 V
